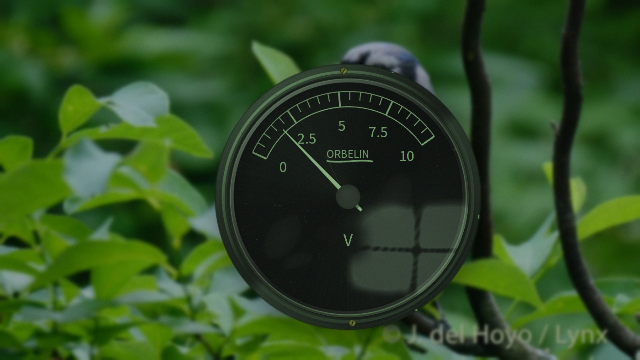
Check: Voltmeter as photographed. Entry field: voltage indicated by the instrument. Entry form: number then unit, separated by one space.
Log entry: 1.75 V
